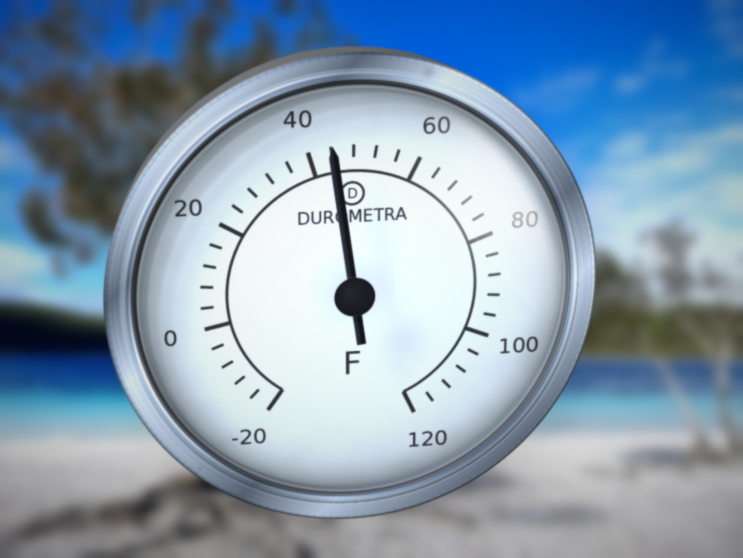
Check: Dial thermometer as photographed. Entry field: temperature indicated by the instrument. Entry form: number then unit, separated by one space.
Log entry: 44 °F
